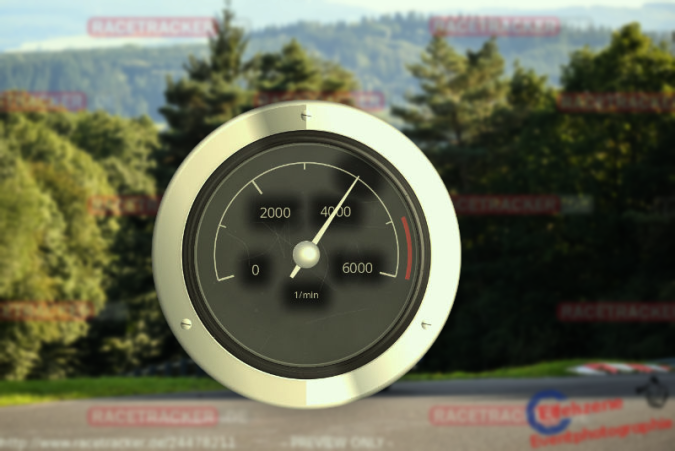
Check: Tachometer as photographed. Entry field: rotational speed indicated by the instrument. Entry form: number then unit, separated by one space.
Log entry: 4000 rpm
